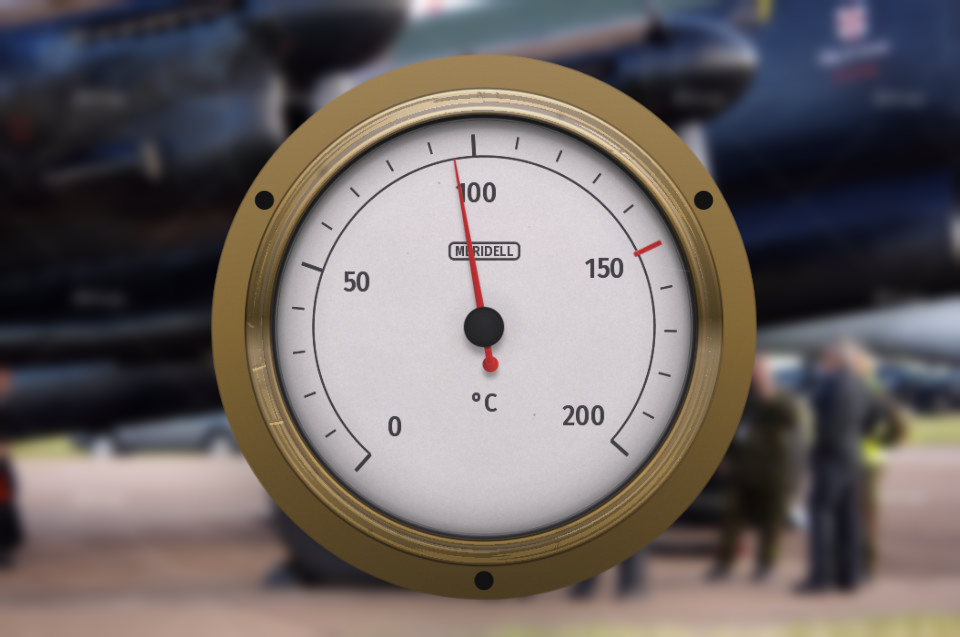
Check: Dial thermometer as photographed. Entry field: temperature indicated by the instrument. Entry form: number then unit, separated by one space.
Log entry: 95 °C
